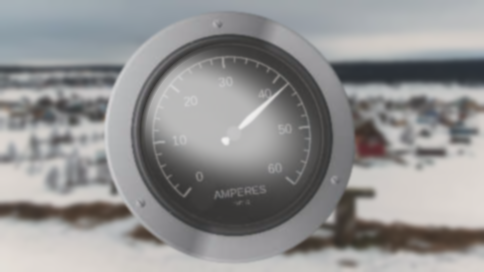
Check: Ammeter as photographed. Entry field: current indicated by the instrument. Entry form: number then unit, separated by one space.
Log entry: 42 A
